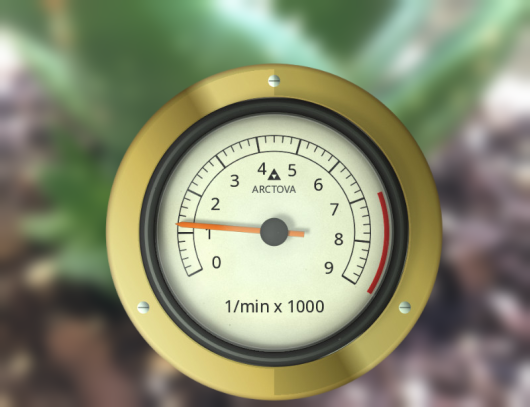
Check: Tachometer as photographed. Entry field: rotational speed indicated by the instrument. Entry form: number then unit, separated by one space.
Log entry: 1200 rpm
